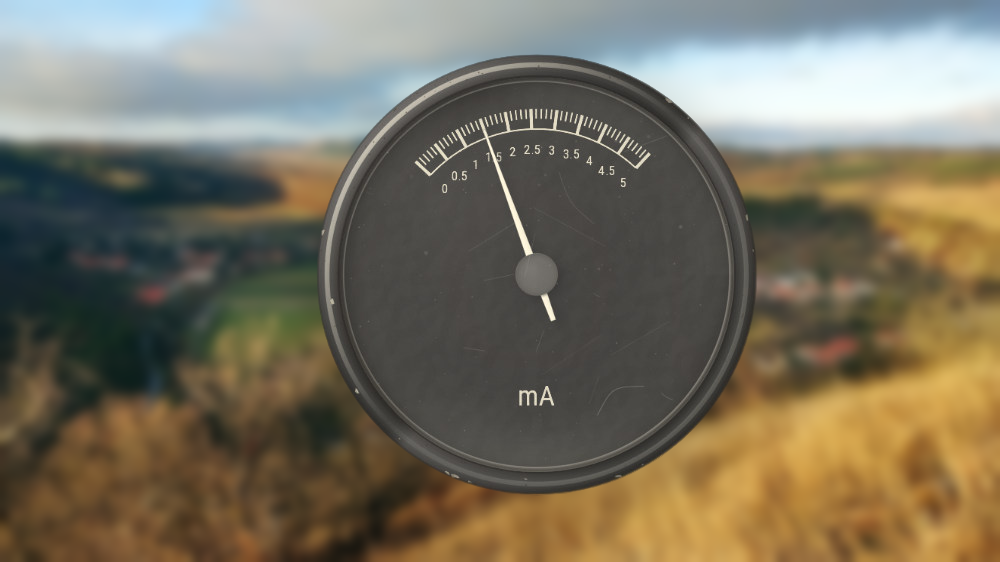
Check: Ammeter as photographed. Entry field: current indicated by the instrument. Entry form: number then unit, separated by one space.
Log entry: 1.5 mA
